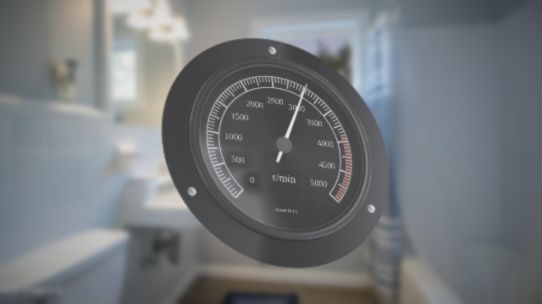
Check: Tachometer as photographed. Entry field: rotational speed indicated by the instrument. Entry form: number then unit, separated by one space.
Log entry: 3000 rpm
